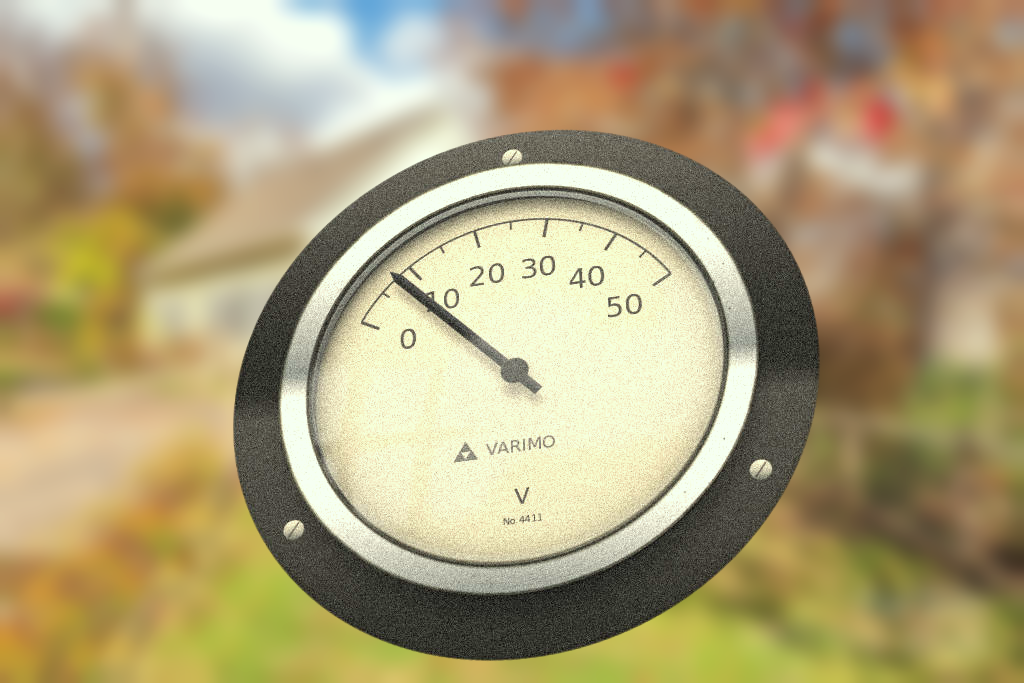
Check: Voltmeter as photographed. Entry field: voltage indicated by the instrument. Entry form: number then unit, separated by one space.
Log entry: 7.5 V
